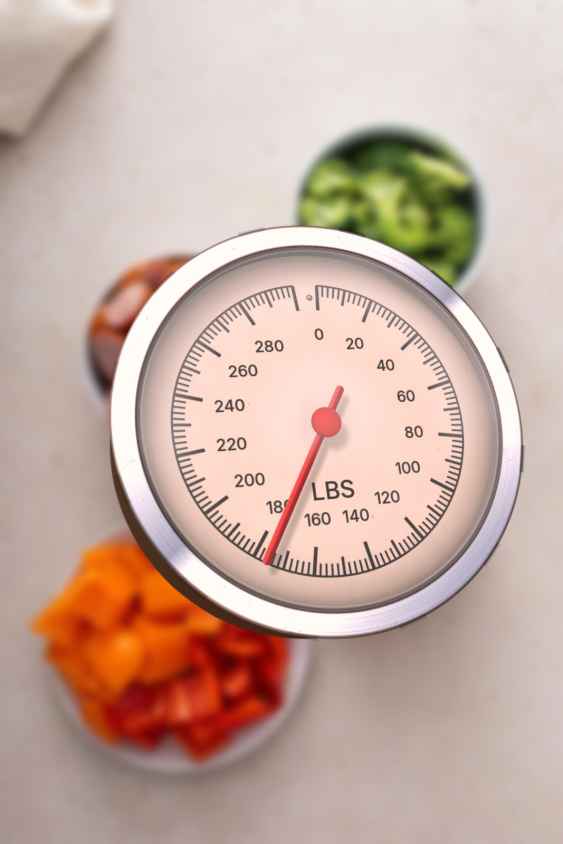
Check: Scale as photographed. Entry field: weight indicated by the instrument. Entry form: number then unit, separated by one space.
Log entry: 176 lb
